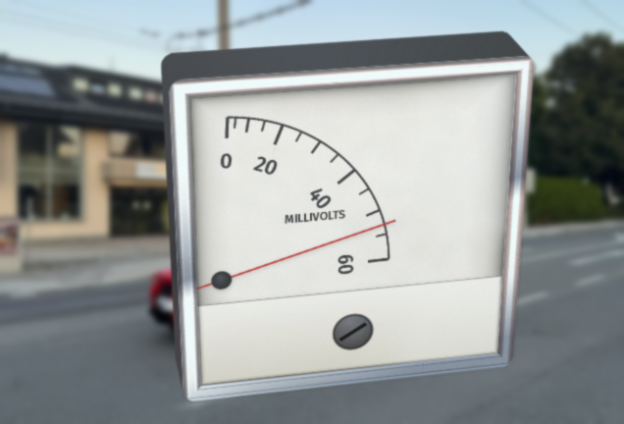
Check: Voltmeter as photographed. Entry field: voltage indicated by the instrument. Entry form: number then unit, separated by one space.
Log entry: 52.5 mV
